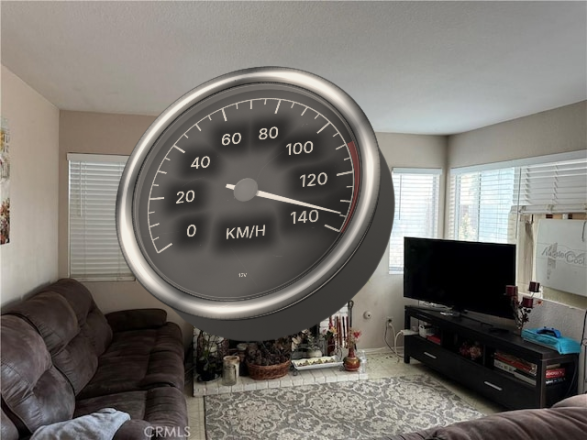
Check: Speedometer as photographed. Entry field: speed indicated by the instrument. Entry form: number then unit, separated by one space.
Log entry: 135 km/h
